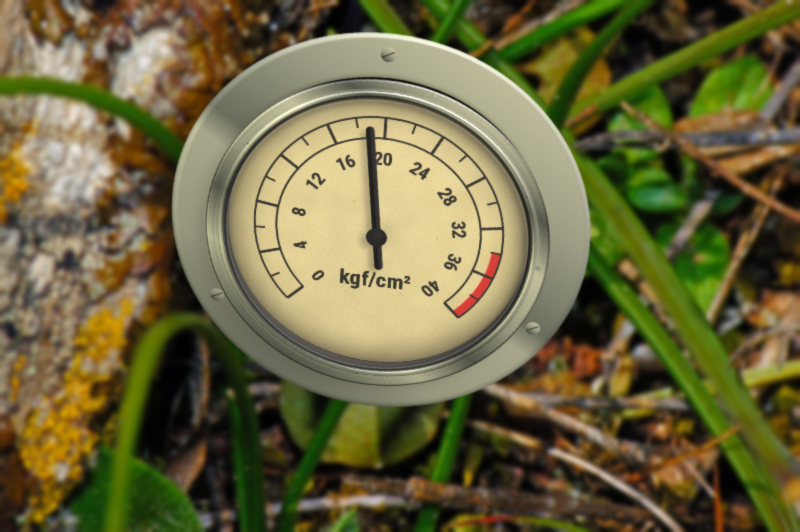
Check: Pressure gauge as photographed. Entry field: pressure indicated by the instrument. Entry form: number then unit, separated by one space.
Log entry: 19 kg/cm²
